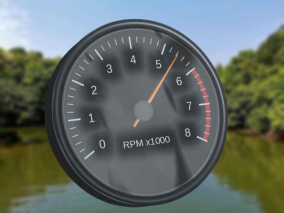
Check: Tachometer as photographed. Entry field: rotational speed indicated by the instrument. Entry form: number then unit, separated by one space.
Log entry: 5400 rpm
